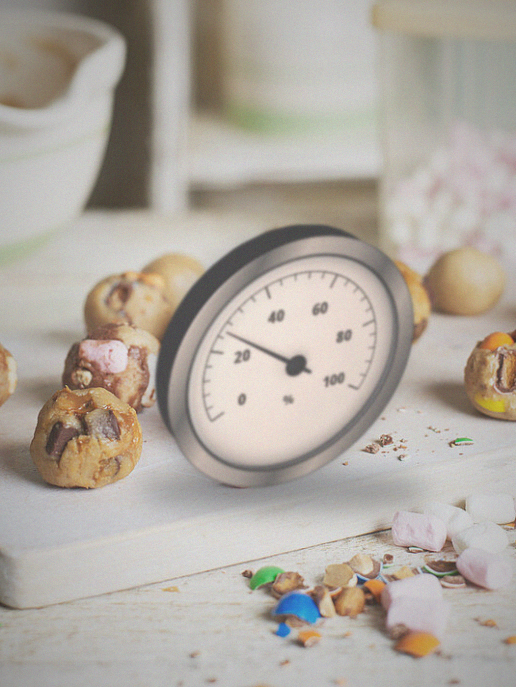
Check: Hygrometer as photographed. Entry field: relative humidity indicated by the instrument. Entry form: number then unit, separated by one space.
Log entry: 26 %
